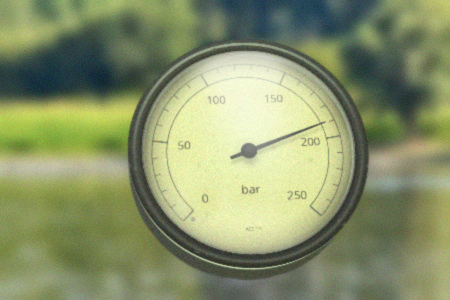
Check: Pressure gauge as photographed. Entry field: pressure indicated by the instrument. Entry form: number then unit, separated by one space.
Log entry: 190 bar
